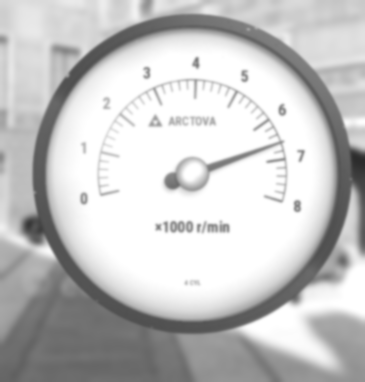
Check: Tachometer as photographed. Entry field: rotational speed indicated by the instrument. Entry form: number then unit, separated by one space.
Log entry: 6600 rpm
